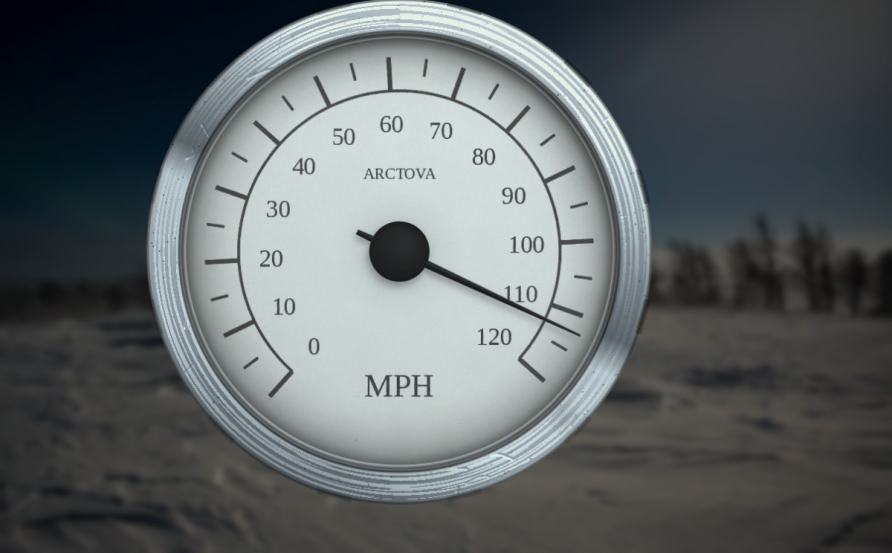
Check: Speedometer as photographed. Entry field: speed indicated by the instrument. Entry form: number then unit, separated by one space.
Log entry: 112.5 mph
